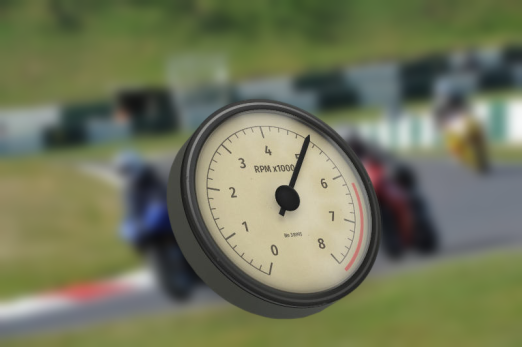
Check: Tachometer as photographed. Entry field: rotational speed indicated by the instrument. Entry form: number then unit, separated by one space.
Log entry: 5000 rpm
